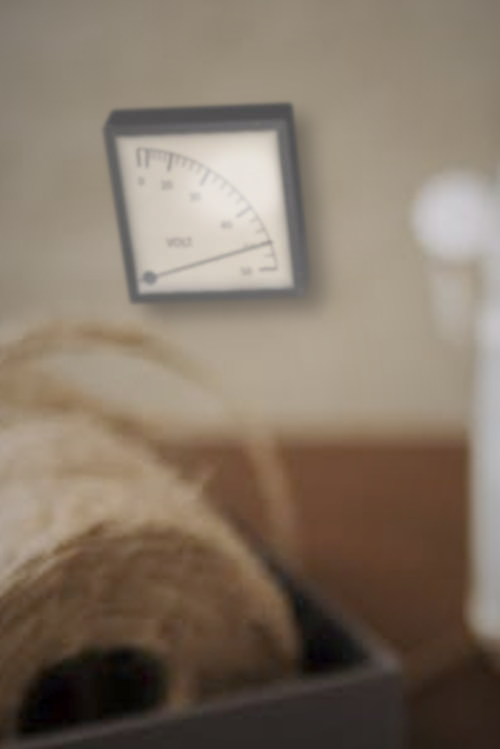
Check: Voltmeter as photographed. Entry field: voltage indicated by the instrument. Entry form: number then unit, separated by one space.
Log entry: 46 V
